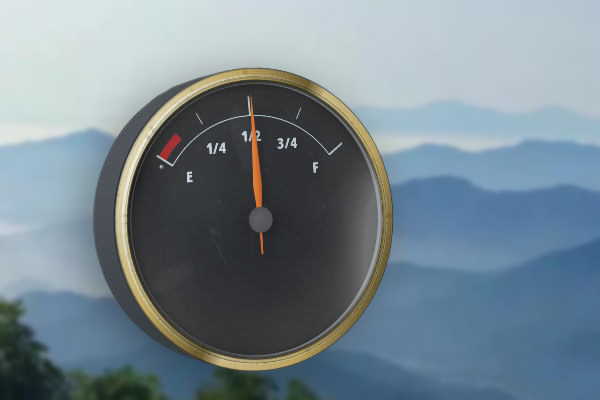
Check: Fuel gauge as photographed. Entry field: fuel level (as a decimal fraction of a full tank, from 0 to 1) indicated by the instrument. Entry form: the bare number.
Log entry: 0.5
